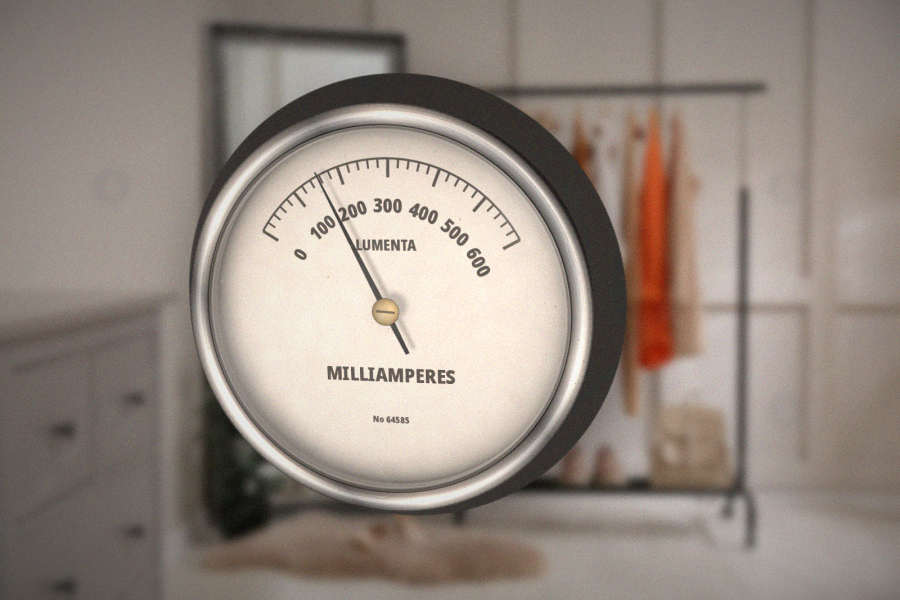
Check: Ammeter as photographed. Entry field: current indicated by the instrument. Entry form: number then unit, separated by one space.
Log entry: 160 mA
